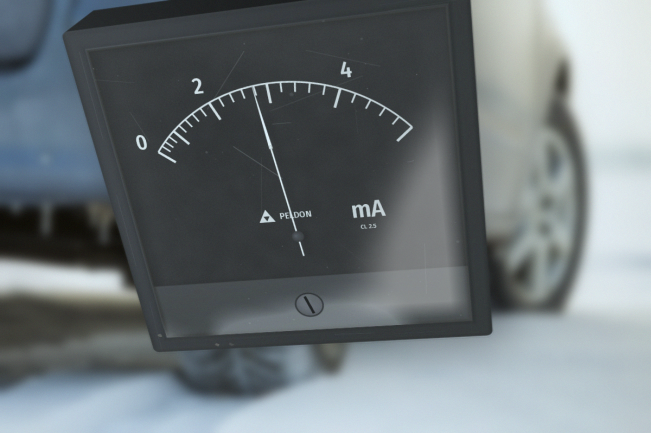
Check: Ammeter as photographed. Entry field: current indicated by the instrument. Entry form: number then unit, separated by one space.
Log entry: 2.8 mA
